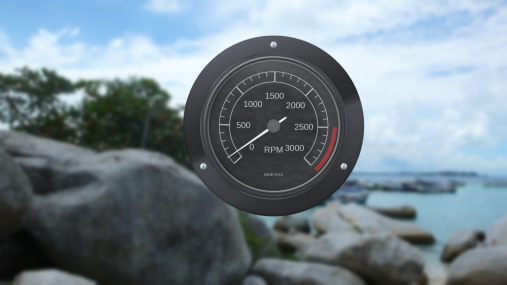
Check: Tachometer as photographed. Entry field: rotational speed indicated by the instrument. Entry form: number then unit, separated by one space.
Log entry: 100 rpm
